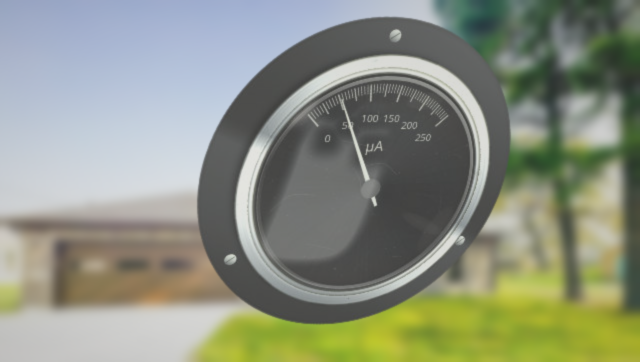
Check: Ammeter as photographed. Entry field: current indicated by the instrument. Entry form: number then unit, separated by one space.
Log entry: 50 µA
